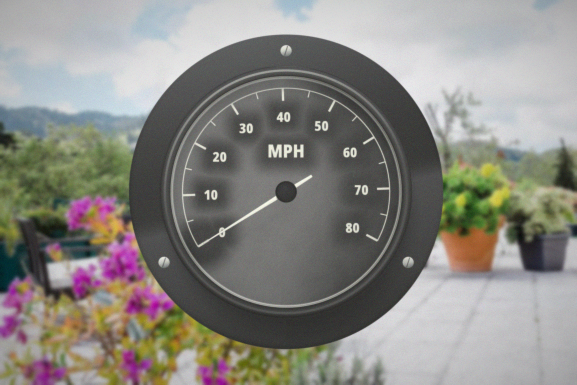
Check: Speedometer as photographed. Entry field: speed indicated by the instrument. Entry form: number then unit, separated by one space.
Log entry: 0 mph
